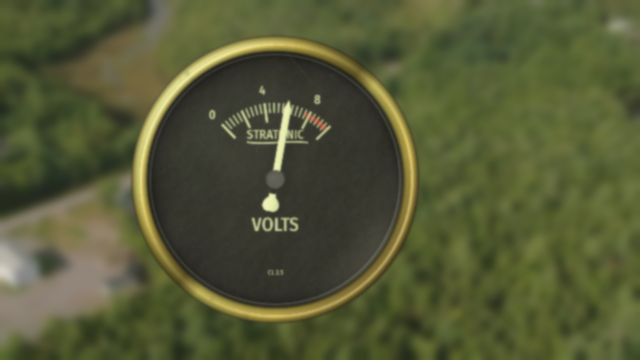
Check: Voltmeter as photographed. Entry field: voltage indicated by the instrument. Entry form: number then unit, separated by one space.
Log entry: 6 V
